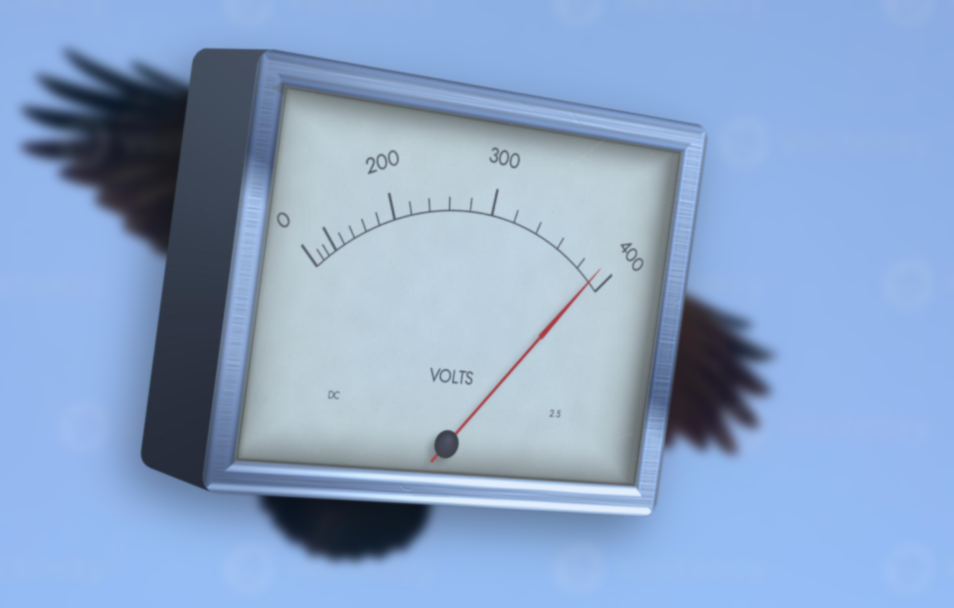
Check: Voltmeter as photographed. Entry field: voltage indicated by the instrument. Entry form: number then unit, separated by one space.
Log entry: 390 V
